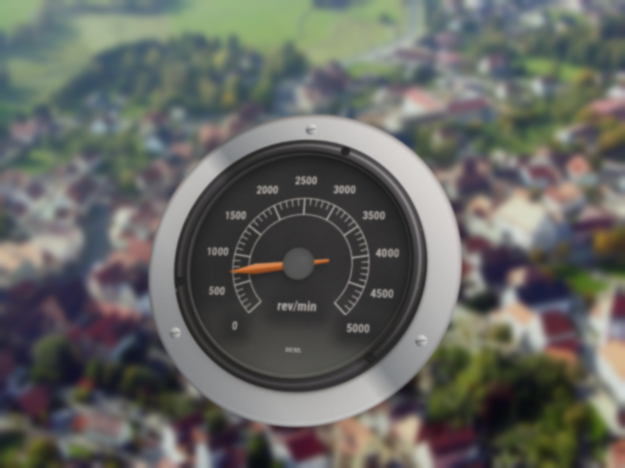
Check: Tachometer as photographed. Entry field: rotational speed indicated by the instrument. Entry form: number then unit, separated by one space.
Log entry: 700 rpm
